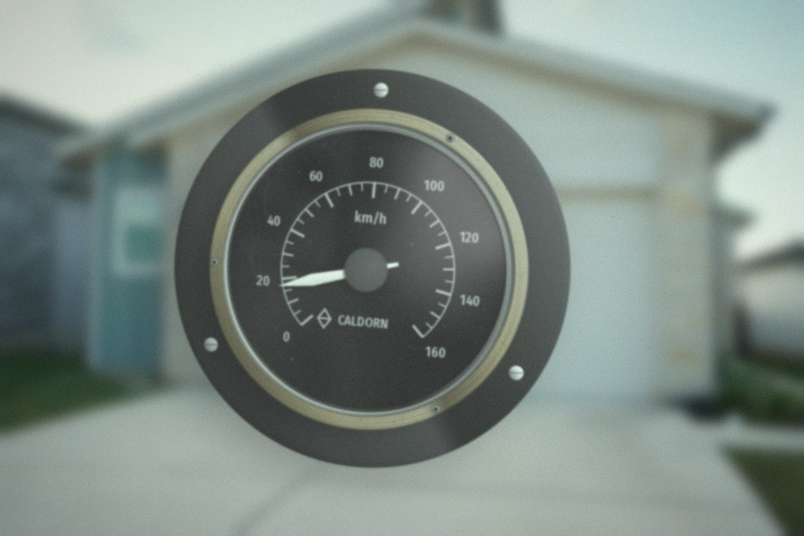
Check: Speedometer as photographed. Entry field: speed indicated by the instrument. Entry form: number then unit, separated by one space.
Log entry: 17.5 km/h
